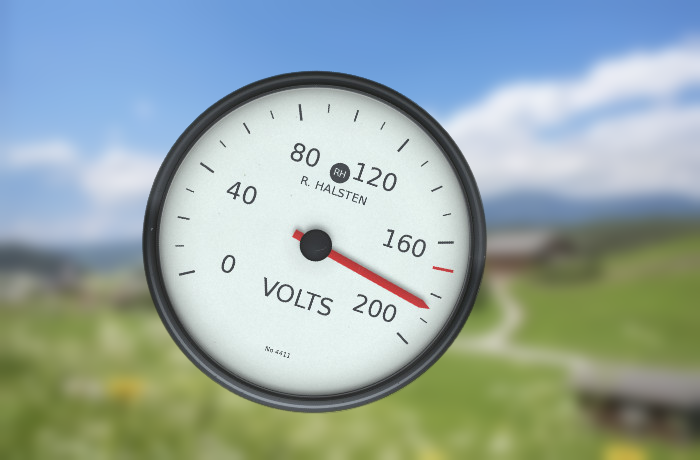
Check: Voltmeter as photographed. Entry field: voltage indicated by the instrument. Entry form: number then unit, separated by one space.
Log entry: 185 V
